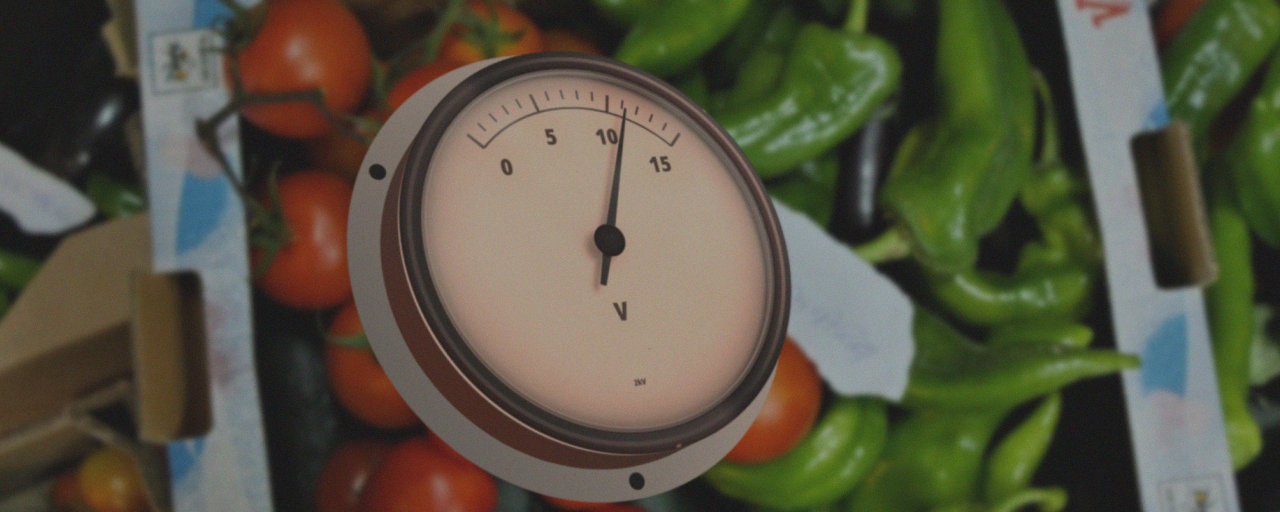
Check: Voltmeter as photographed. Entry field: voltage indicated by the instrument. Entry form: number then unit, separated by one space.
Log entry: 11 V
